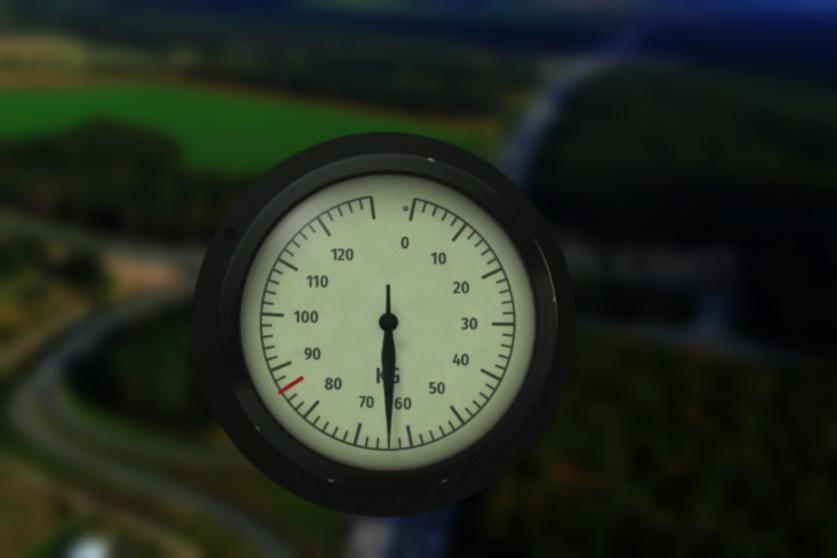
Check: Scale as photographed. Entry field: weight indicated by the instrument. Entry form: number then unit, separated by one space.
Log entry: 64 kg
